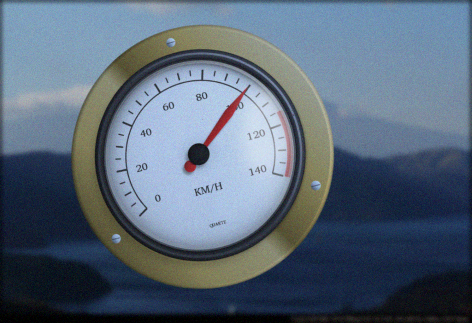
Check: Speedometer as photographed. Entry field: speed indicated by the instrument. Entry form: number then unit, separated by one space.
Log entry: 100 km/h
